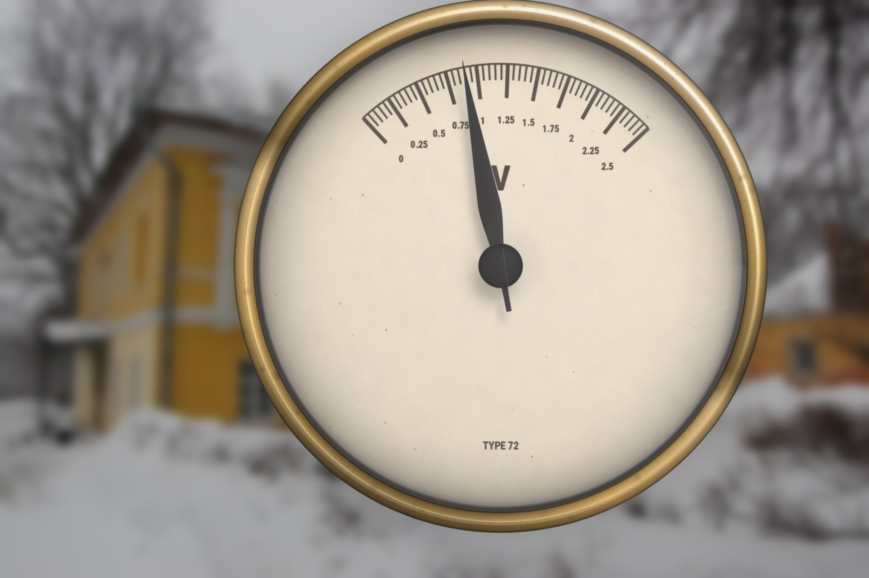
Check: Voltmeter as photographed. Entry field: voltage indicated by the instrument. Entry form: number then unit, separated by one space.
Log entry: 0.9 V
